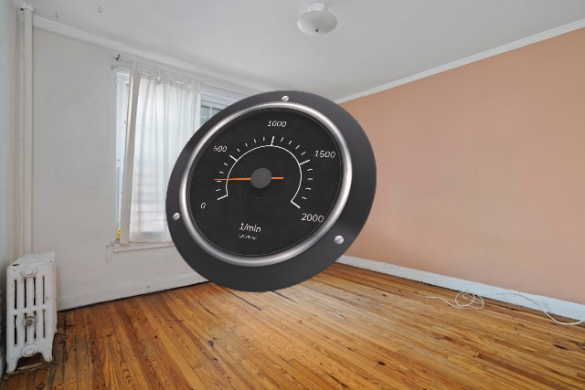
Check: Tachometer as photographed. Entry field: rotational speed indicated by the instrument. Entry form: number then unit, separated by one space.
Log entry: 200 rpm
